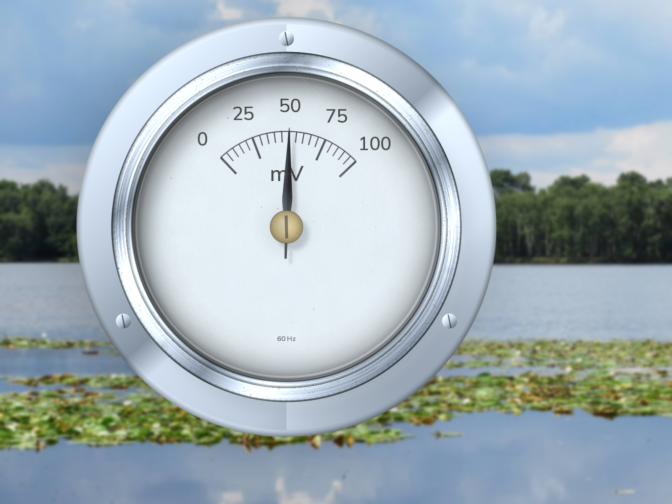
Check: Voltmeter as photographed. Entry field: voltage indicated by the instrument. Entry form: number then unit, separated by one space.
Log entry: 50 mV
